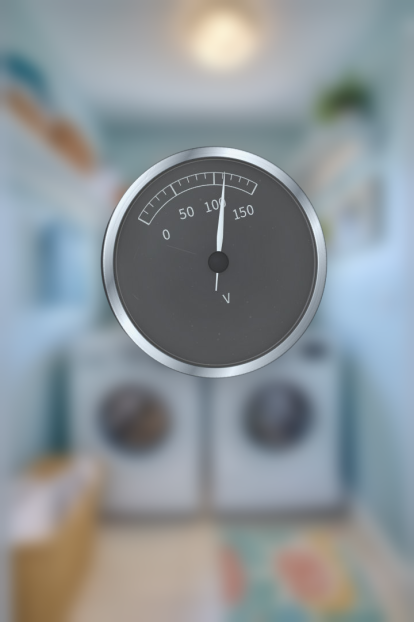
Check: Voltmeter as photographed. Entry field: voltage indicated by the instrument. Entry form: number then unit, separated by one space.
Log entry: 110 V
